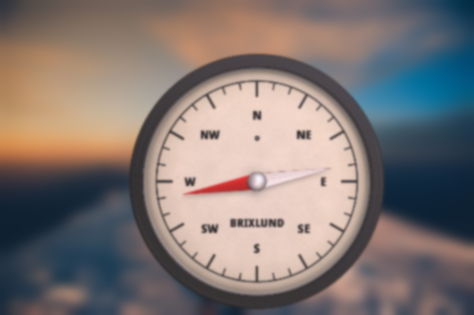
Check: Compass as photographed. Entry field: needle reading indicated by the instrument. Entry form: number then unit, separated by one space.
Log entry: 260 °
